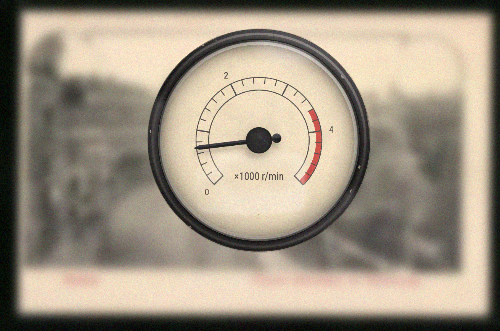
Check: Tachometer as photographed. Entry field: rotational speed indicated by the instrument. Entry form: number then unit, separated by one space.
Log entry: 700 rpm
